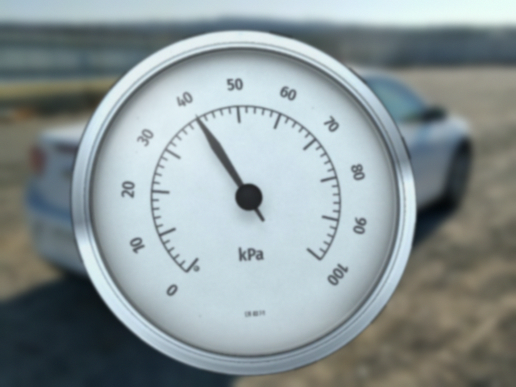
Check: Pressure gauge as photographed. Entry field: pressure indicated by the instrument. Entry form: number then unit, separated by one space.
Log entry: 40 kPa
